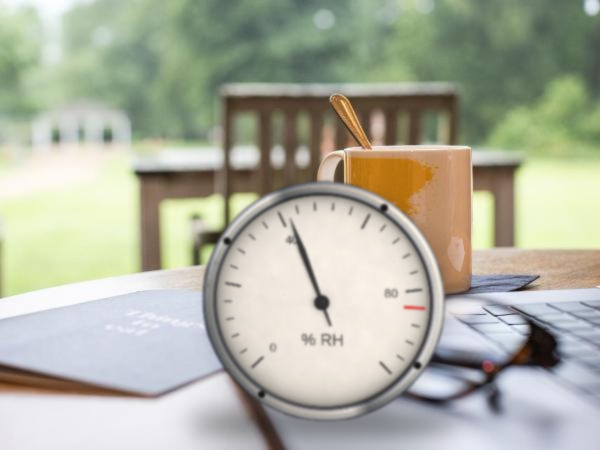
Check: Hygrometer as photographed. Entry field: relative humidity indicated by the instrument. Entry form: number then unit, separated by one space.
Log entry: 42 %
